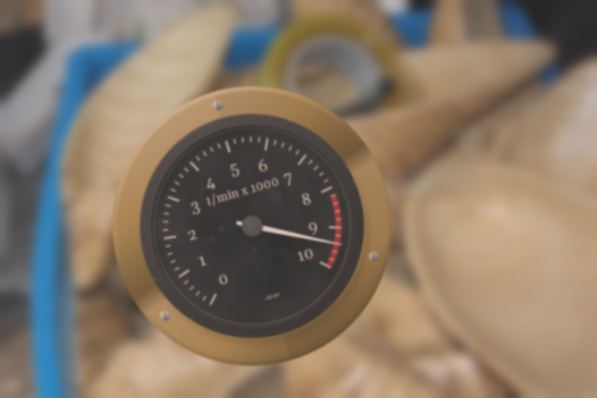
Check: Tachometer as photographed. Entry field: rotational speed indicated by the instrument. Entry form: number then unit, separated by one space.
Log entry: 9400 rpm
